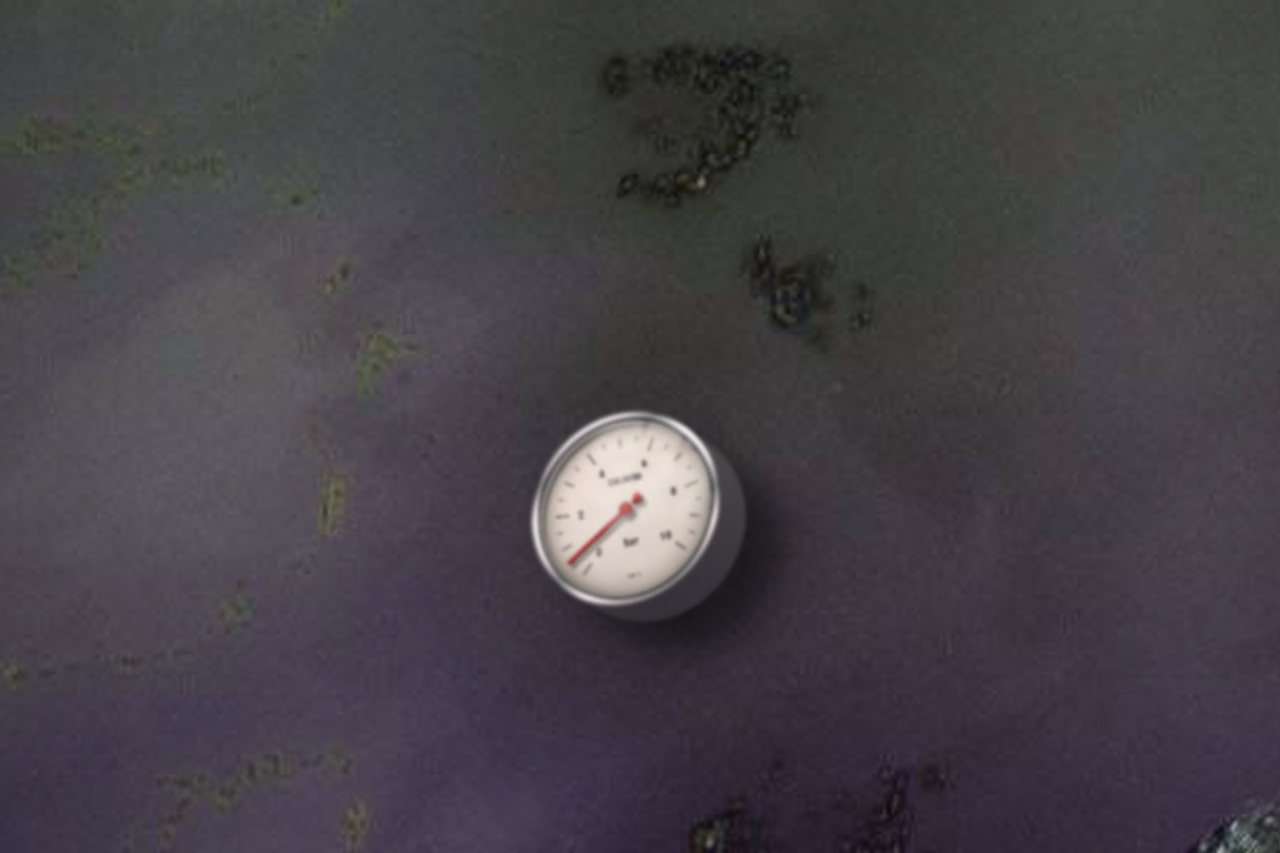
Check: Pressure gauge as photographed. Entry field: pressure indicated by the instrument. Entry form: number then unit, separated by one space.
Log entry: 0.5 bar
